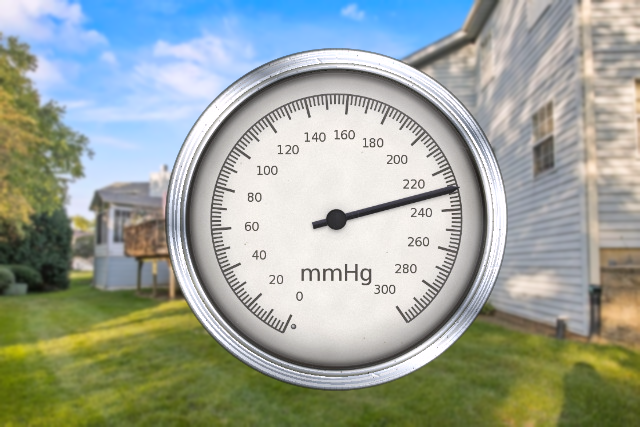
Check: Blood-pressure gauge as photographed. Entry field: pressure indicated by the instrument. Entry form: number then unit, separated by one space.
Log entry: 230 mmHg
